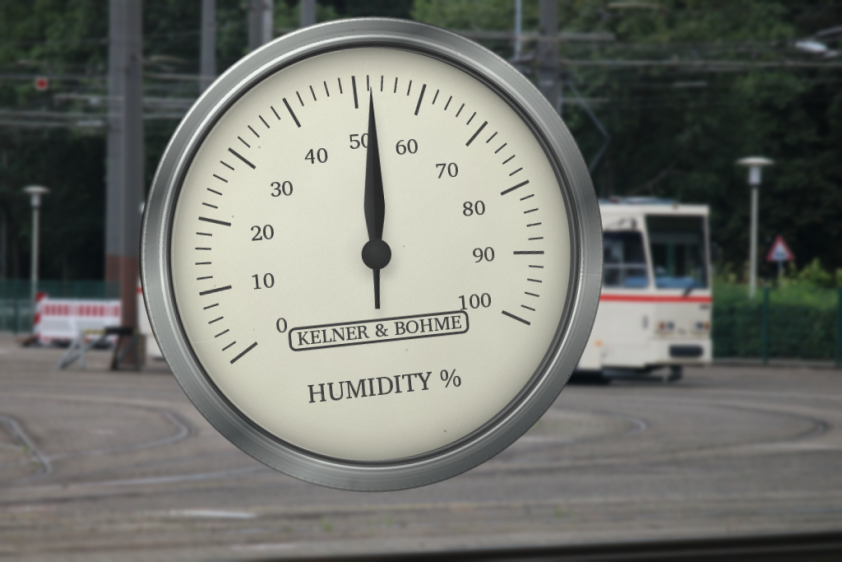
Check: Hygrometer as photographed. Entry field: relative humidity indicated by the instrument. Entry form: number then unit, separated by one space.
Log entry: 52 %
